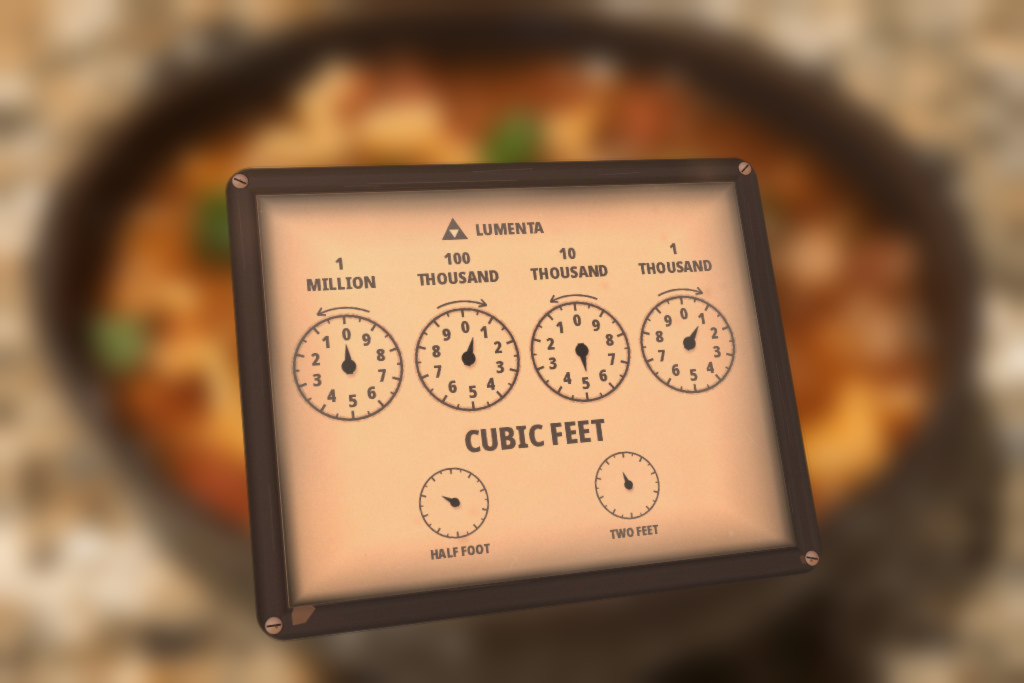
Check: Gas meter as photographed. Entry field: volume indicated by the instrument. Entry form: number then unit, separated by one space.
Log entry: 5100 ft³
